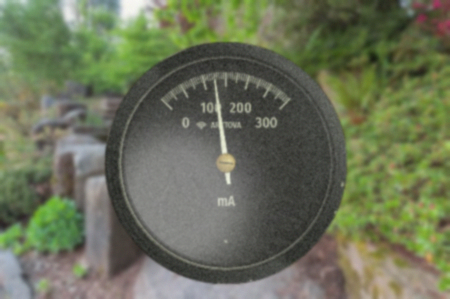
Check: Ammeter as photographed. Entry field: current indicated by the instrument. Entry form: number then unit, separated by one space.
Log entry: 125 mA
